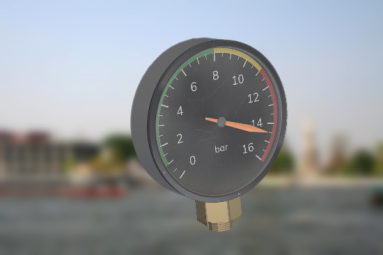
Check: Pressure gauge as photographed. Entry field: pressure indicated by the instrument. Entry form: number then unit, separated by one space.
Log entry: 14.5 bar
